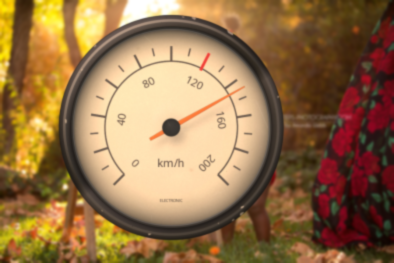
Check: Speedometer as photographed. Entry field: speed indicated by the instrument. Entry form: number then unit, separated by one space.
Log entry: 145 km/h
